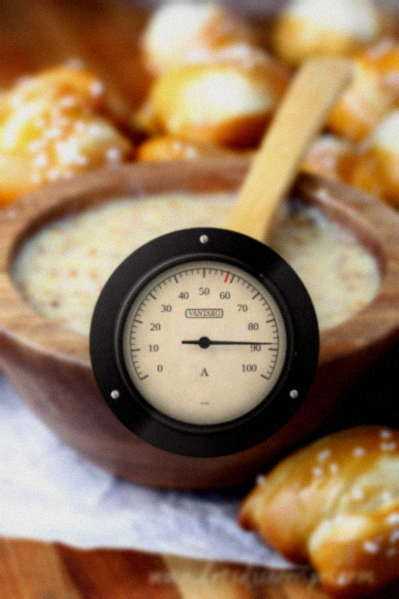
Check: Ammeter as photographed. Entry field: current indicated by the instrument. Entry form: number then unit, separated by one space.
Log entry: 88 A
